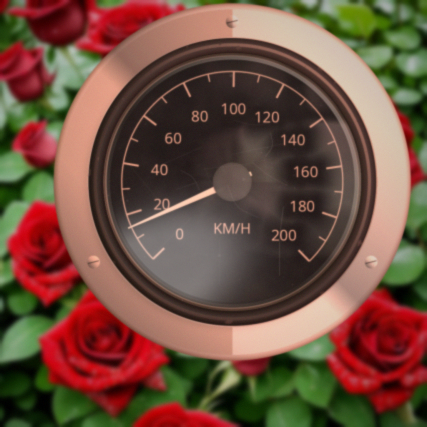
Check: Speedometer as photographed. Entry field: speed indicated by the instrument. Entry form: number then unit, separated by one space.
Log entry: 15 km/h
